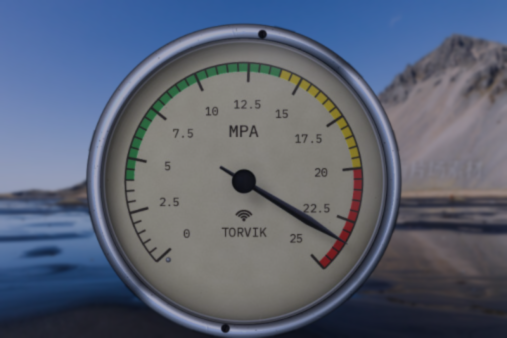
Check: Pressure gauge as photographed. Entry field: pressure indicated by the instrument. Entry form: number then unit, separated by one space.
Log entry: 23.5 MPa
